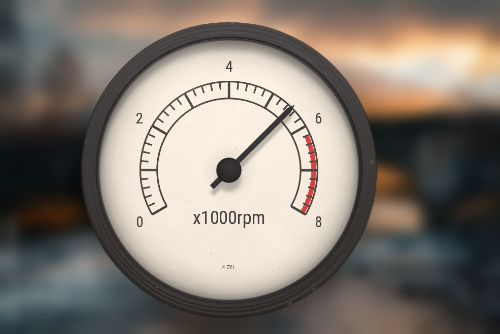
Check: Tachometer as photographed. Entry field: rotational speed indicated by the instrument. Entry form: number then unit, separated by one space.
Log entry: 5500 rpm
